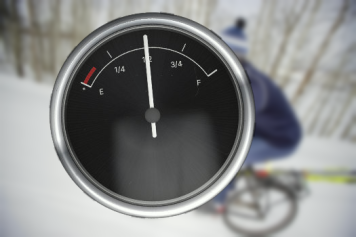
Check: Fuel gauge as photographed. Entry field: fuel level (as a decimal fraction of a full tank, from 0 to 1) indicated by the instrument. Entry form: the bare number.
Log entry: 0.5
